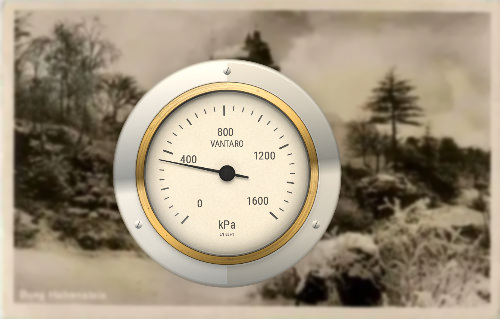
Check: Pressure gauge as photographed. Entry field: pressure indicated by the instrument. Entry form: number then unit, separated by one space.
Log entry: 350 kPa
